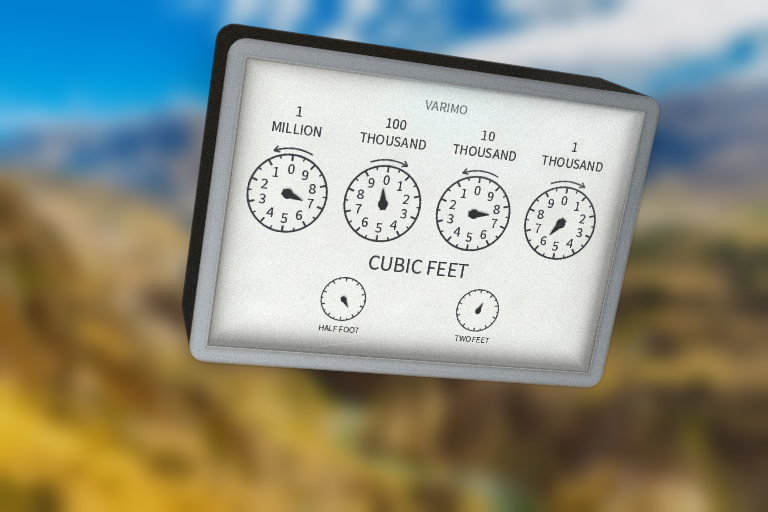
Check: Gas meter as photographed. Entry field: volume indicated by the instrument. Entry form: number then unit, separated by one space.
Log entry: 697600 ft³
